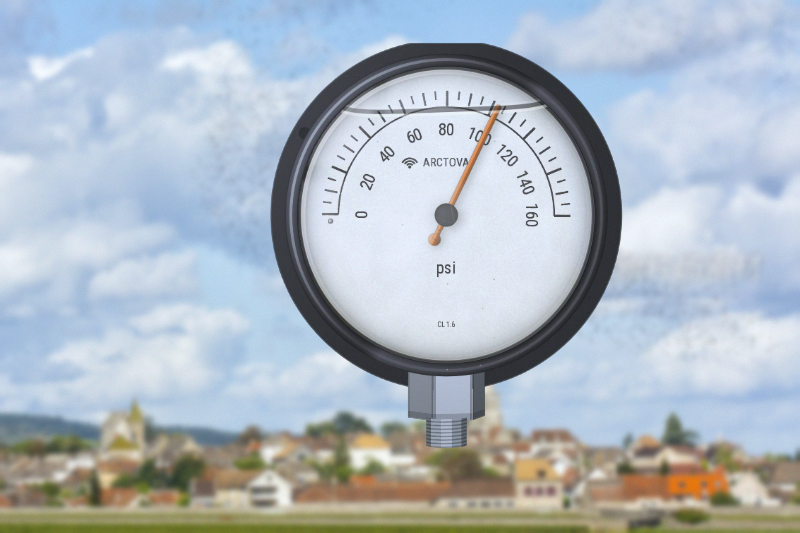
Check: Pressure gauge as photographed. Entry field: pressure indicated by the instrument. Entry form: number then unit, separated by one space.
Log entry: 102.5 psi
